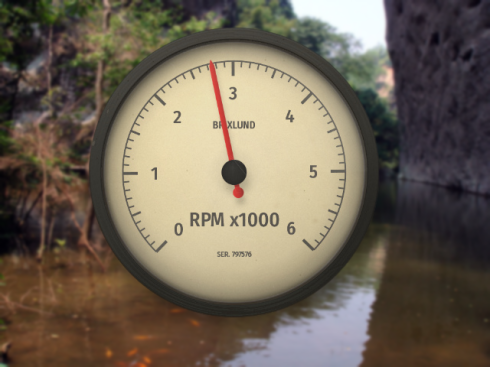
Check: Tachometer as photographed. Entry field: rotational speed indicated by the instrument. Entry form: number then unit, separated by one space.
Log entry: 2750 rpm
